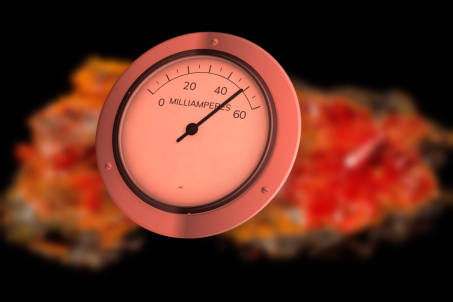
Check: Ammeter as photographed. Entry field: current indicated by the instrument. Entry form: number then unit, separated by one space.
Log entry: 50 mA
